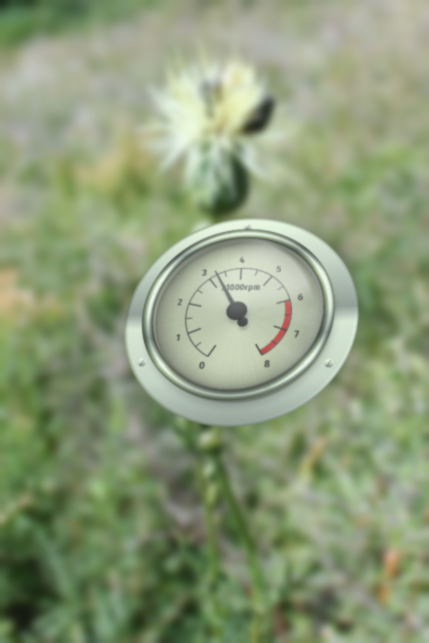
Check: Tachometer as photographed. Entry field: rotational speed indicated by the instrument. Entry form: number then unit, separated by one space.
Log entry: 3250 rpm
